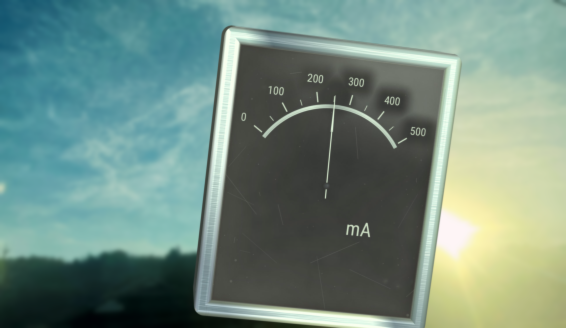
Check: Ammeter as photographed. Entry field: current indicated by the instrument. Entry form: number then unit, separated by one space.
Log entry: 250 mA
